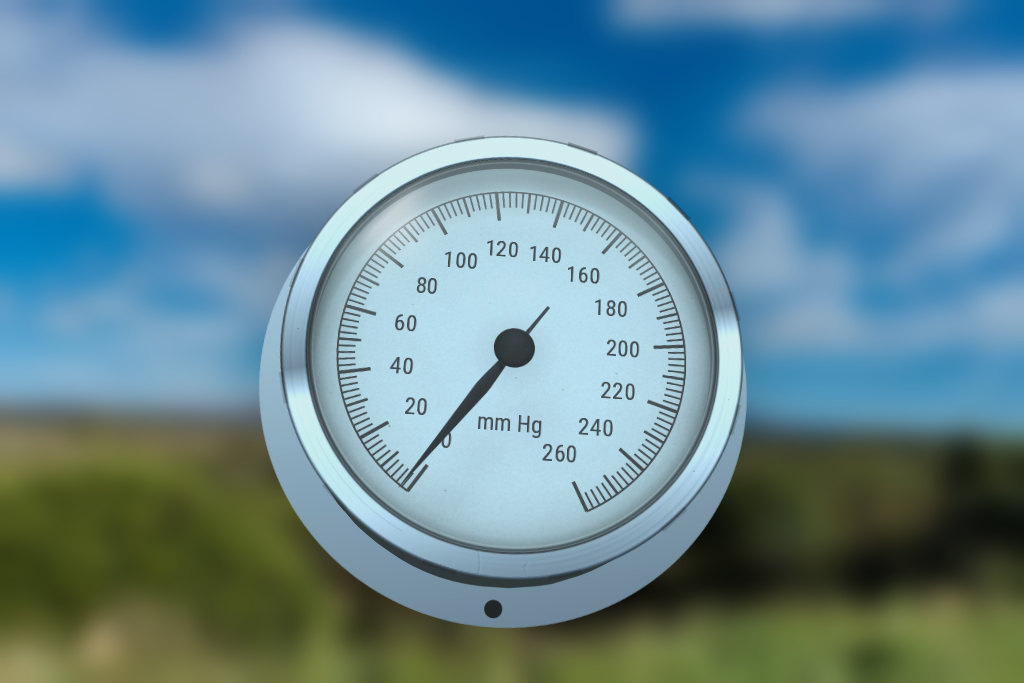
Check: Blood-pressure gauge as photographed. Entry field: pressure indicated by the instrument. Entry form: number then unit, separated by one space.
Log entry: 2 mmHg
